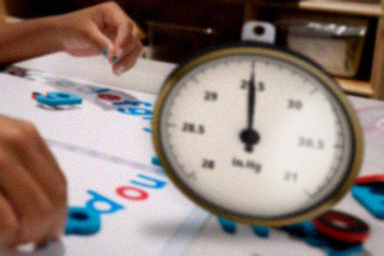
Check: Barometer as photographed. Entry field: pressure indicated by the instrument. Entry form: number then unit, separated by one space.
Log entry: 29.5 inHg
